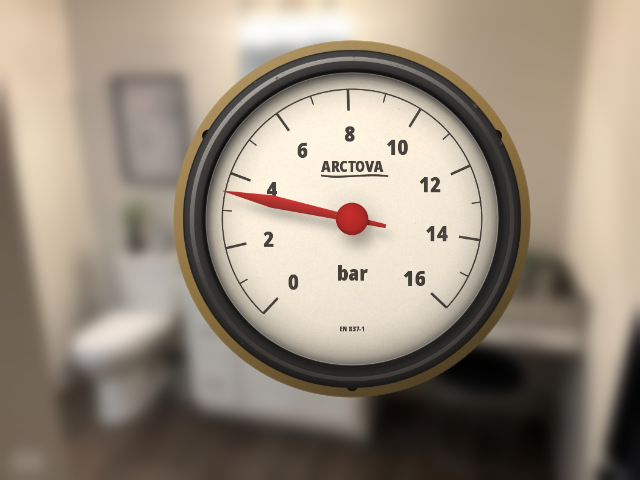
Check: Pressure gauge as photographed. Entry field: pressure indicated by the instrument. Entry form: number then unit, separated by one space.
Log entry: 3.5 bar
